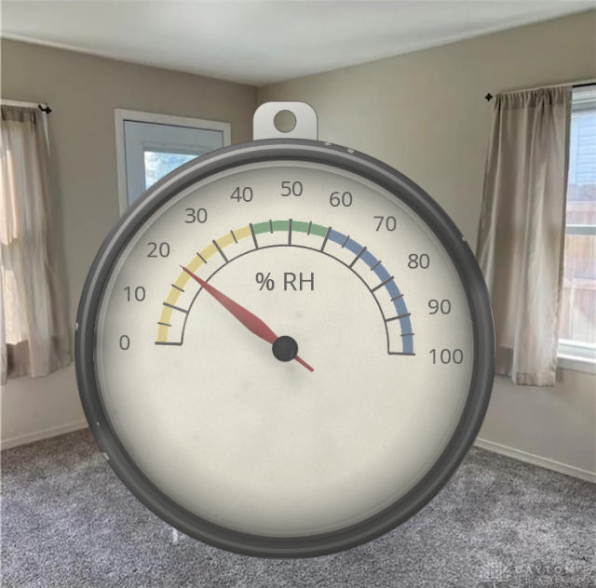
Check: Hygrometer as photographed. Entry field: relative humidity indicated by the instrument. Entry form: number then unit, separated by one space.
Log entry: 20 %
